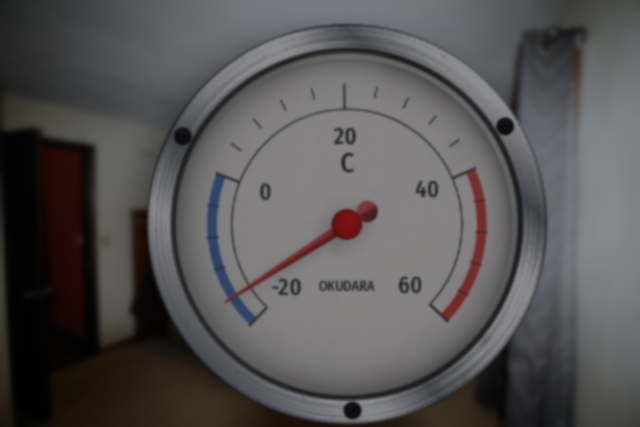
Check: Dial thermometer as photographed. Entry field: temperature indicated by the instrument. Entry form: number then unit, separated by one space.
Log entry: -16 °C
